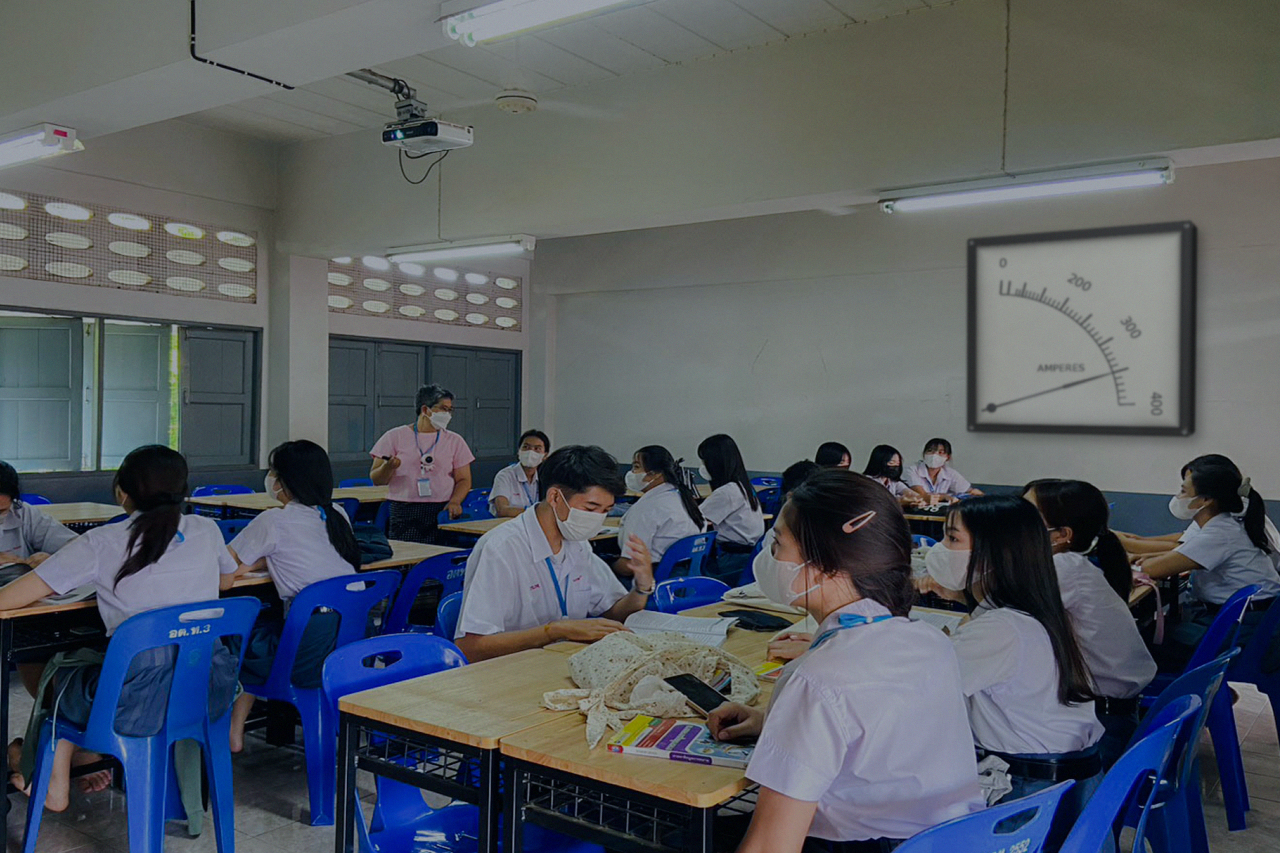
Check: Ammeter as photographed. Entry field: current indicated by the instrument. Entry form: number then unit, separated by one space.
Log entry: 350 A
